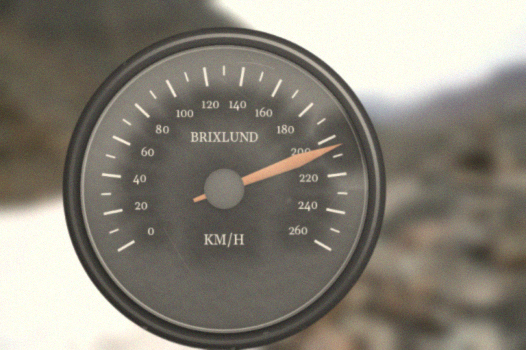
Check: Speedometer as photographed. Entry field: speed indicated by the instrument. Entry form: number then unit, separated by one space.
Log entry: 205 km/h
